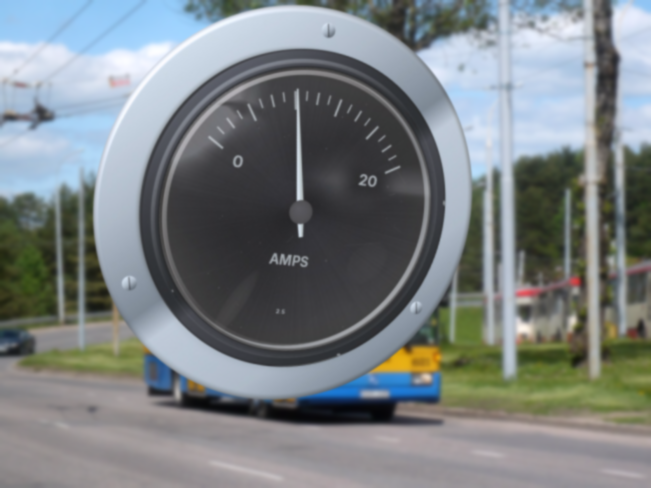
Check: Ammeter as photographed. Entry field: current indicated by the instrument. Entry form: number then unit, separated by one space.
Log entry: 8 A
